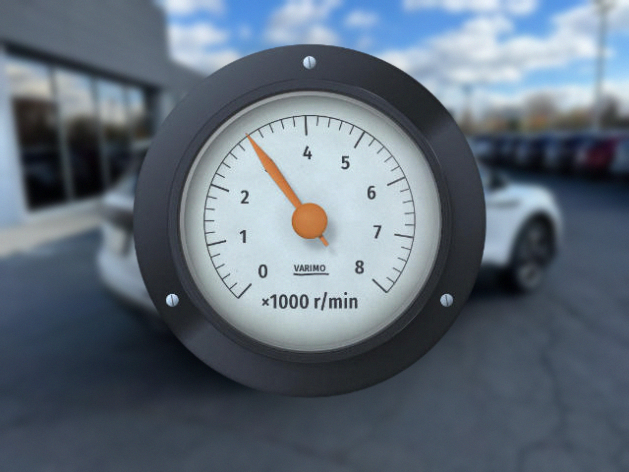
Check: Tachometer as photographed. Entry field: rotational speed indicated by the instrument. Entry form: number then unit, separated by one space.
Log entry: 3000 rpm
